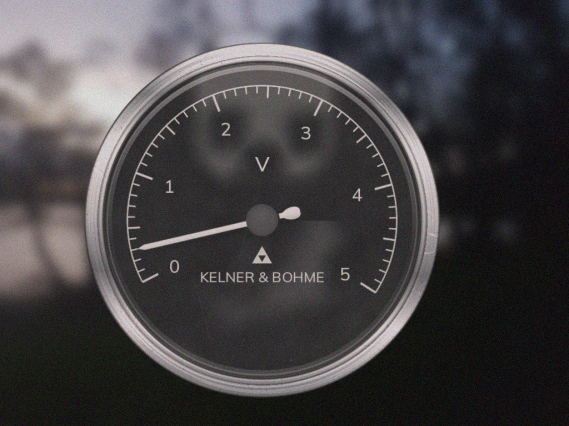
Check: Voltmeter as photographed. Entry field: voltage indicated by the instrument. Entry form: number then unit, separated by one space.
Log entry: 0.3 V
